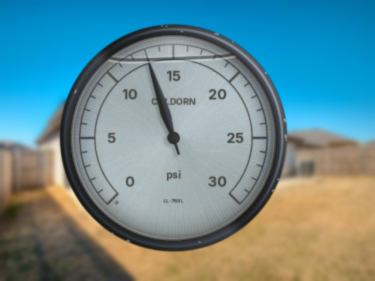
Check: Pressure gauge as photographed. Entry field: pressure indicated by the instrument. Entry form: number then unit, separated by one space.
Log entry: 13 psi
